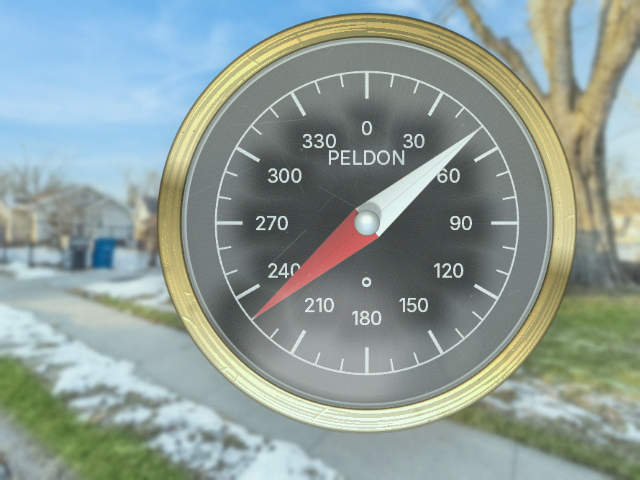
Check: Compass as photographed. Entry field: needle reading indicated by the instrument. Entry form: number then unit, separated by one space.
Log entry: 230 °
